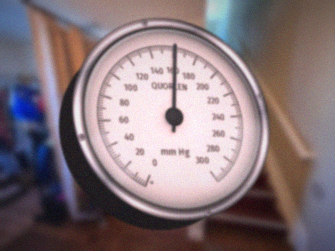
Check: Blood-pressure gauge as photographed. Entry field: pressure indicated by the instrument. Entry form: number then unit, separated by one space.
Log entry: 160 mmHg
